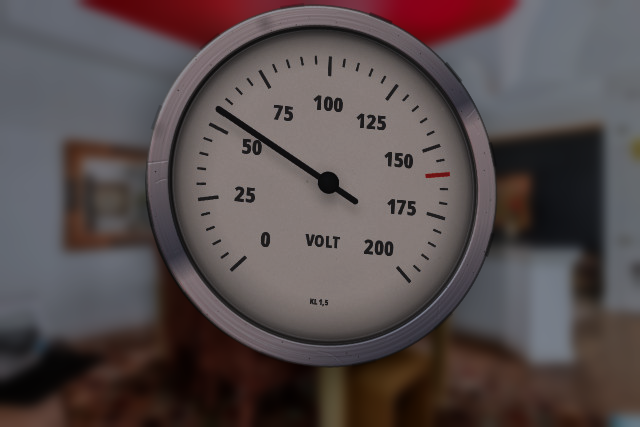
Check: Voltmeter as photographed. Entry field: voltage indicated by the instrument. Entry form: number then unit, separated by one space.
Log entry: 55 V
